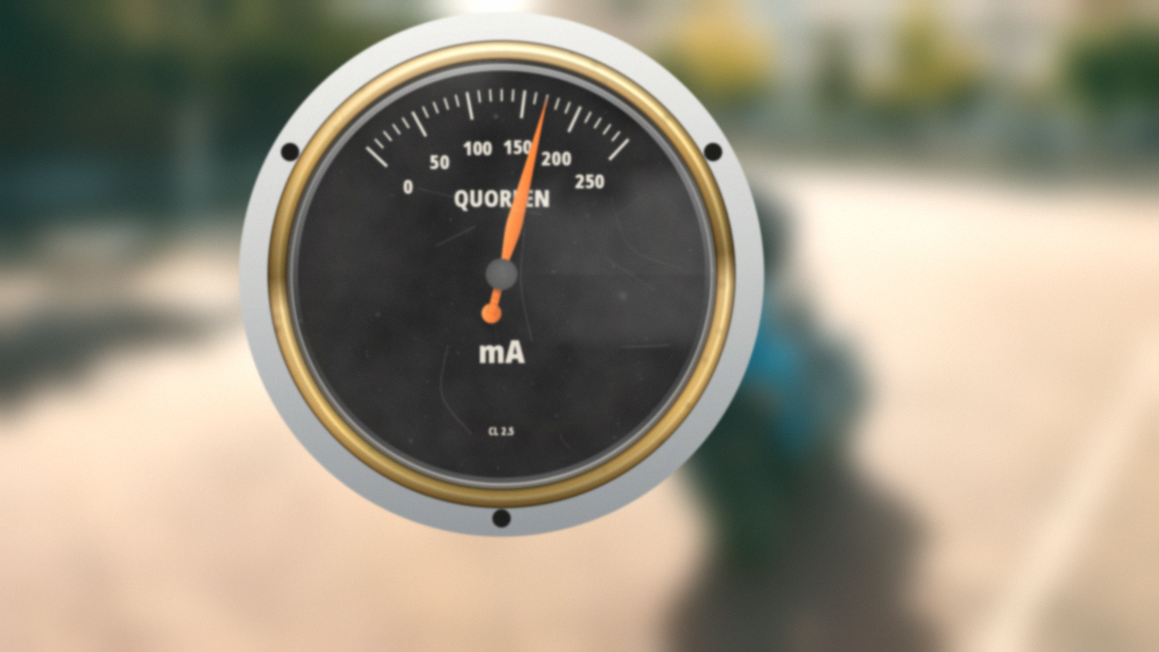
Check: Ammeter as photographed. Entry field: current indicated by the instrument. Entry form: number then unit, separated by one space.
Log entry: 170 mA
